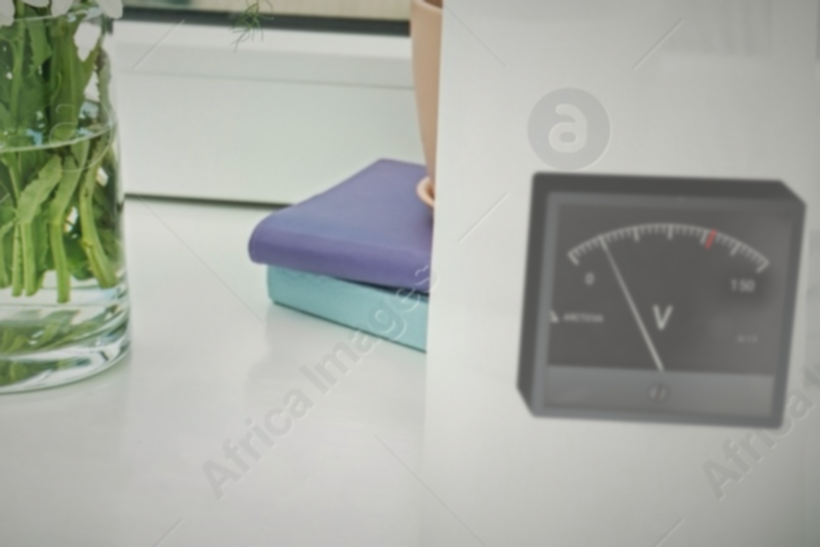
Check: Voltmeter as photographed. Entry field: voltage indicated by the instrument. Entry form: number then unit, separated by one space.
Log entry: 25 V
